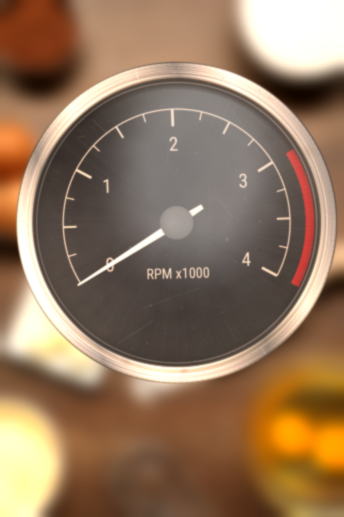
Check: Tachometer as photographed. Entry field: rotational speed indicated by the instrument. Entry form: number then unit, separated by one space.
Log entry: 0 rpm
